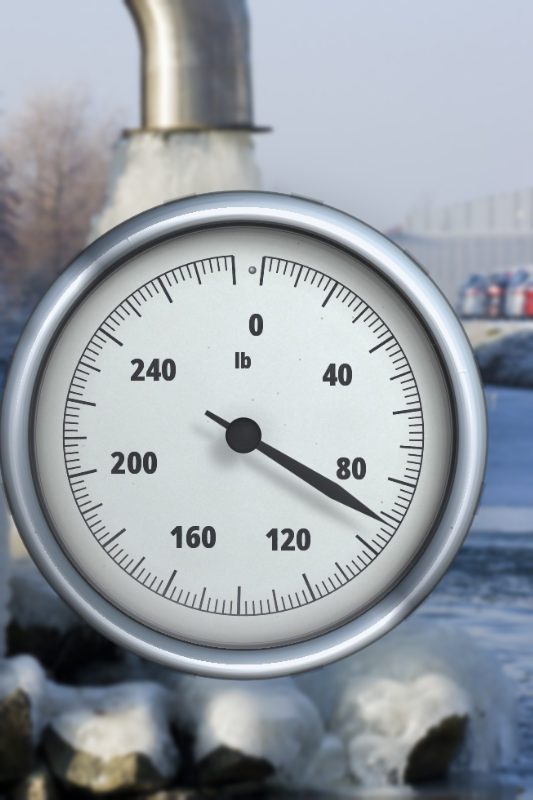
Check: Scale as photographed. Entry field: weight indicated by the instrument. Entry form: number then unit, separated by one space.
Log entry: 92 lb
